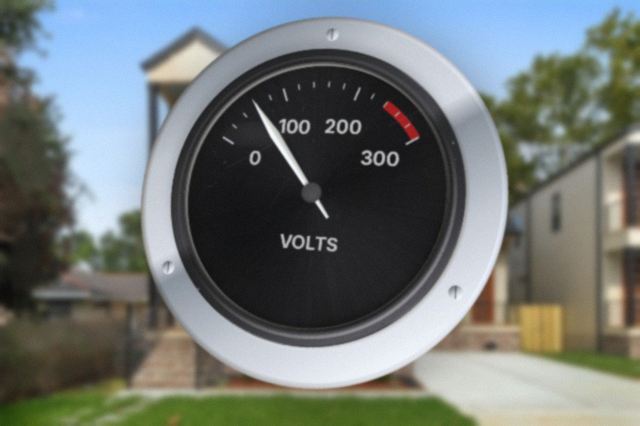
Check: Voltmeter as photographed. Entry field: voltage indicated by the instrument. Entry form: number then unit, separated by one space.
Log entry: 60 V
